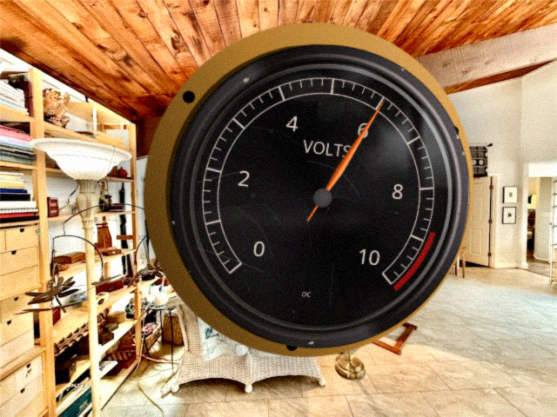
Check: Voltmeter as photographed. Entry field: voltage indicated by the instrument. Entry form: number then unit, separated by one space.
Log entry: 6 V
